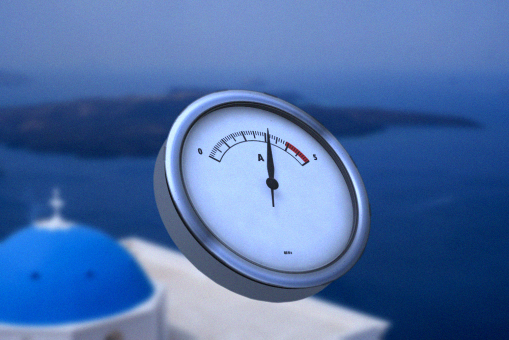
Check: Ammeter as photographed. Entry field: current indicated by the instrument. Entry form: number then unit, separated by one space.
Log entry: 3 A
